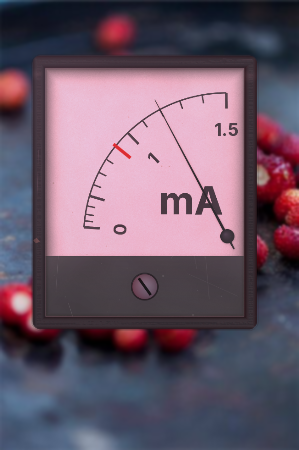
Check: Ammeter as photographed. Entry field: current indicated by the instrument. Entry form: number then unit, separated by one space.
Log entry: 1.2 mA
